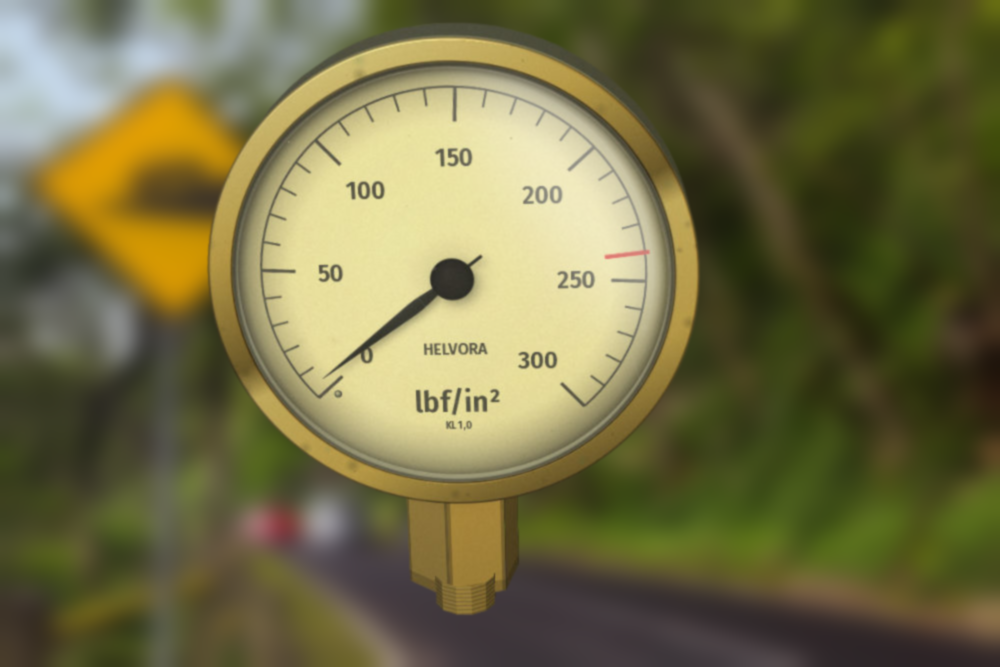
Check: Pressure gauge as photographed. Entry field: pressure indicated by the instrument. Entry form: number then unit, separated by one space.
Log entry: 5 psi
